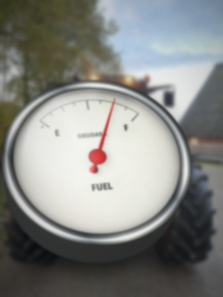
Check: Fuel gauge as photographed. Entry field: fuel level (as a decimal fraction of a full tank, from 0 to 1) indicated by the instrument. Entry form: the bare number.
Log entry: 0.75
